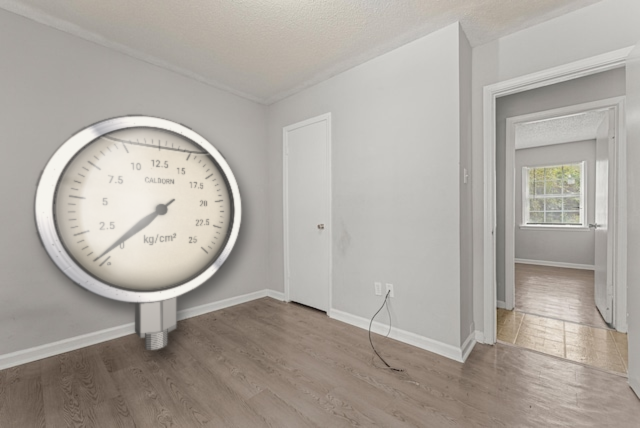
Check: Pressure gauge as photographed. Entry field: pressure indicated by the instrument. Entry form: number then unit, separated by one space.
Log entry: 0.5 kg/cm²
